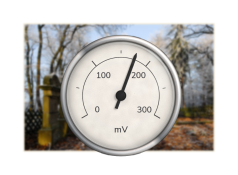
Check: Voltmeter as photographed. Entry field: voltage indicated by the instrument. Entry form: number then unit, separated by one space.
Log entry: 175 mV
